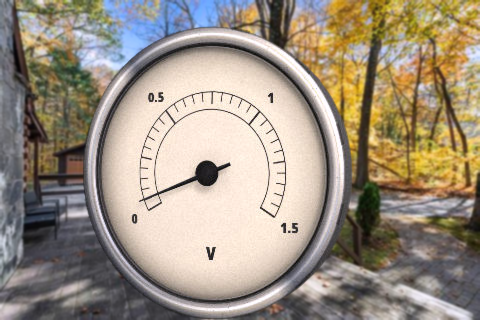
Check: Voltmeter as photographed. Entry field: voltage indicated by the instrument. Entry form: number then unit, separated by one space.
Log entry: 0.05 V
